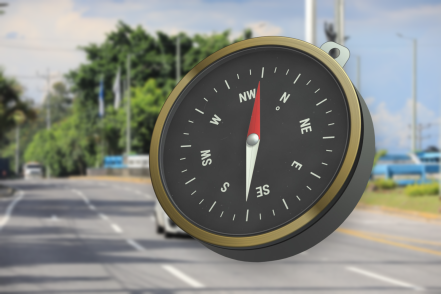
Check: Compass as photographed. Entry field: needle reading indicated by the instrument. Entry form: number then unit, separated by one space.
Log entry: 330 °
